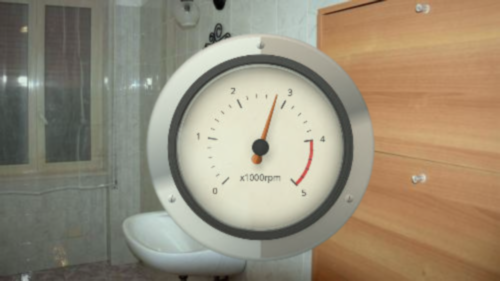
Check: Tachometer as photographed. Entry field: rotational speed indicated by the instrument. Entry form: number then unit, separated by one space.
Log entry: 2800 rpm
